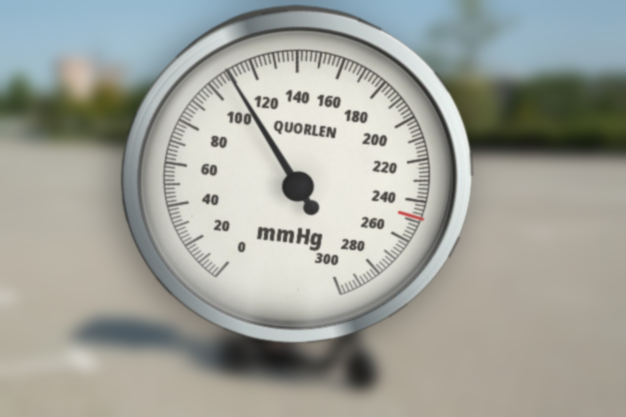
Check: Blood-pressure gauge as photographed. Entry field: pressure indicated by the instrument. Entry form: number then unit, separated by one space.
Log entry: 110 mmHg
